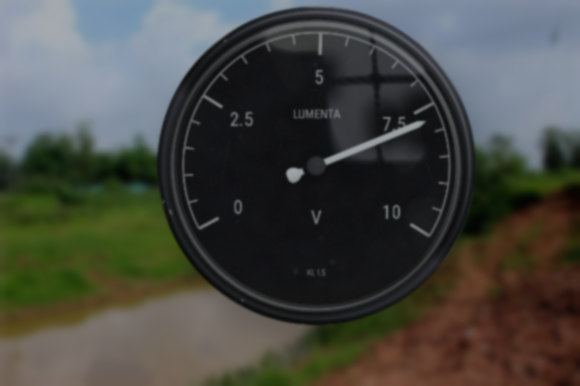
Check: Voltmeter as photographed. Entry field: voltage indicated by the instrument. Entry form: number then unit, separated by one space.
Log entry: 7.75 V
